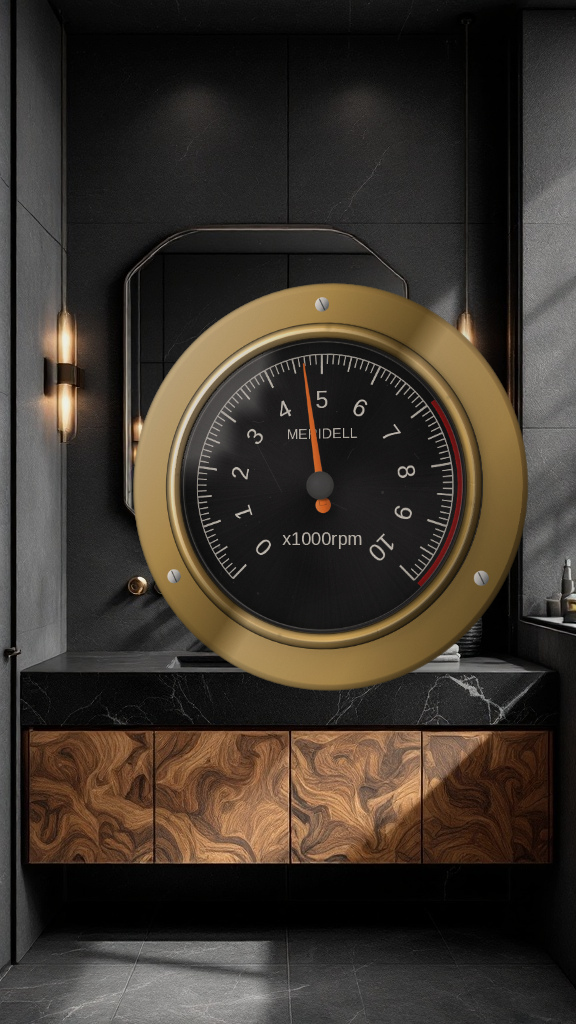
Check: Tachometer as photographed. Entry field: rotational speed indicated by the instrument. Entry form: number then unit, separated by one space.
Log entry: 4700 rpm
